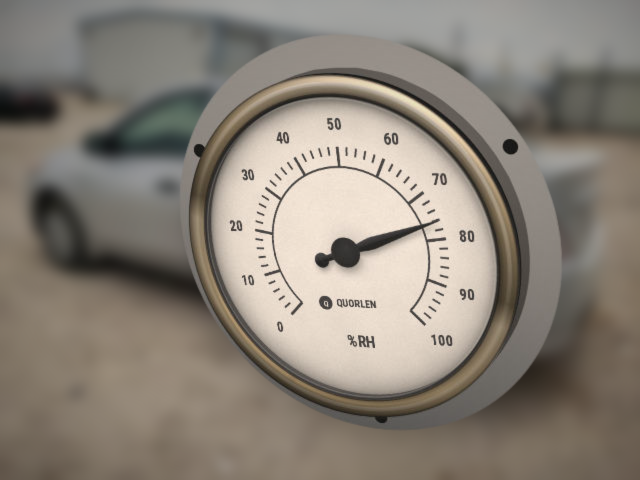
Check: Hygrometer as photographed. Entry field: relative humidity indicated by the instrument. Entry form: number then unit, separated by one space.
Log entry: 76 %
